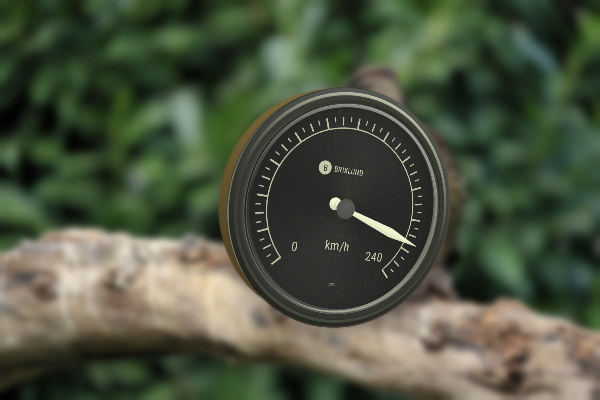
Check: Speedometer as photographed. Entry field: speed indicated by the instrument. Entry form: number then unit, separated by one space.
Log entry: 215 km/h
